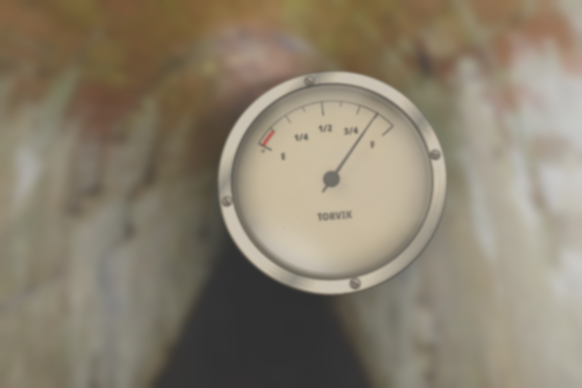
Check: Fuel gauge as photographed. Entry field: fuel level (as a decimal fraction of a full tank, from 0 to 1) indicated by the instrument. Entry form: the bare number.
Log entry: 0.875
